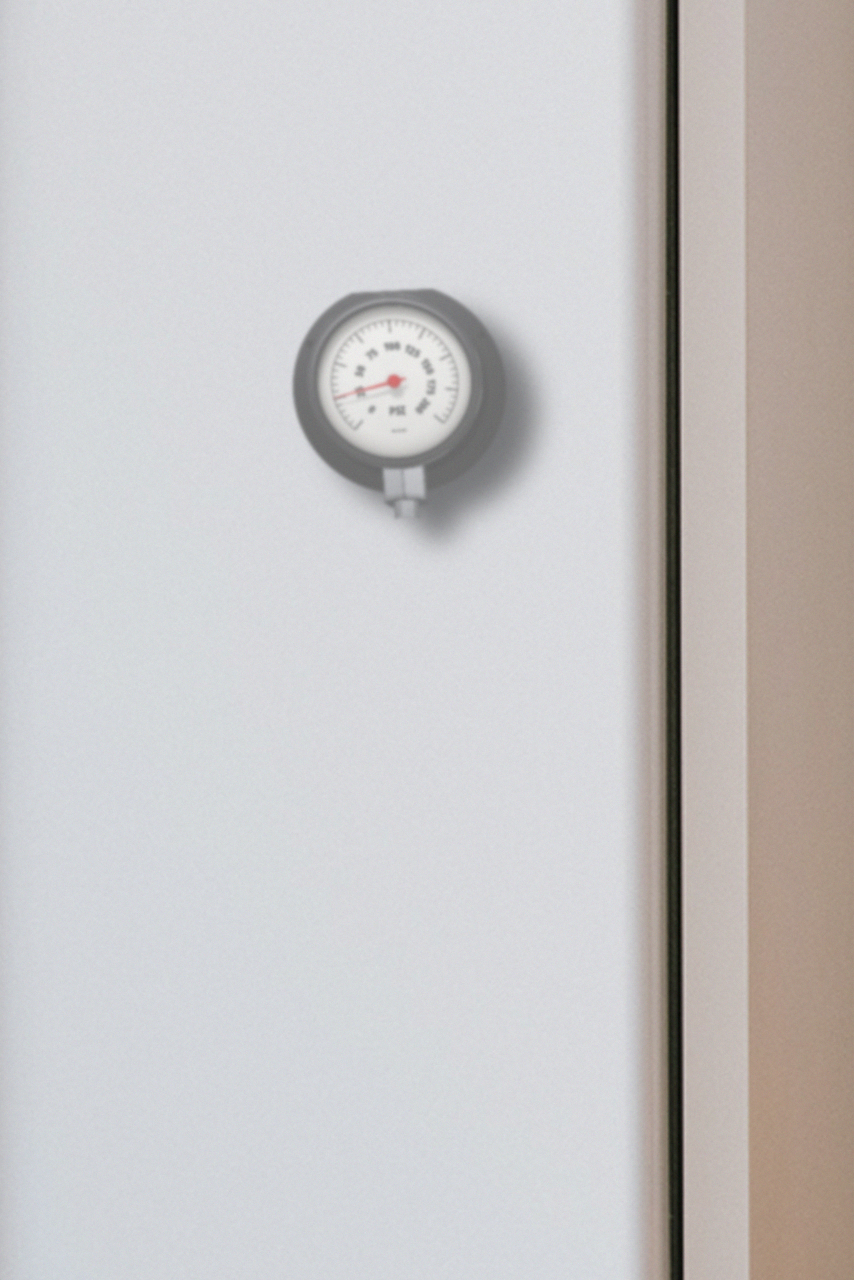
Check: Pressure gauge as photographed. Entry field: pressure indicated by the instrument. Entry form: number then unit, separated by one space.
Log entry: 25 psi
